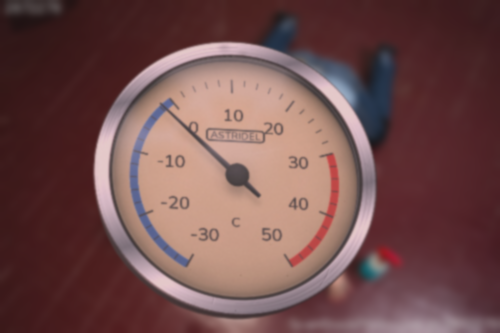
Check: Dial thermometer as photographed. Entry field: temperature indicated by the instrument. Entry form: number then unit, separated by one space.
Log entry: -2 °C
